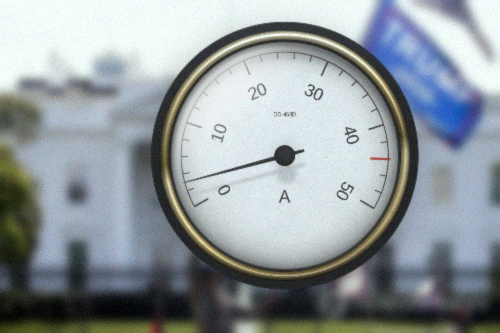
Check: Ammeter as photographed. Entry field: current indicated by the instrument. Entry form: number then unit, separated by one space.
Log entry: 3 A
